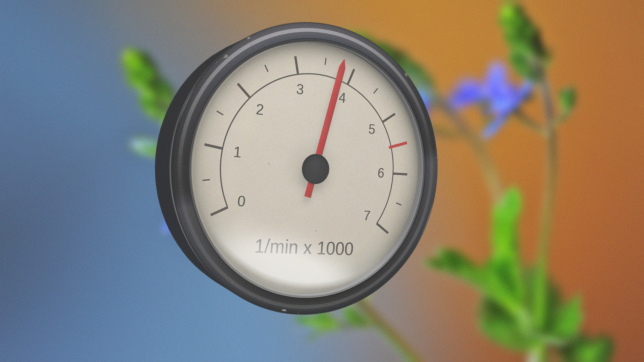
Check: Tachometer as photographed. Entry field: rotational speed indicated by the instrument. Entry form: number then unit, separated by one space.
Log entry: 3750 rpm
